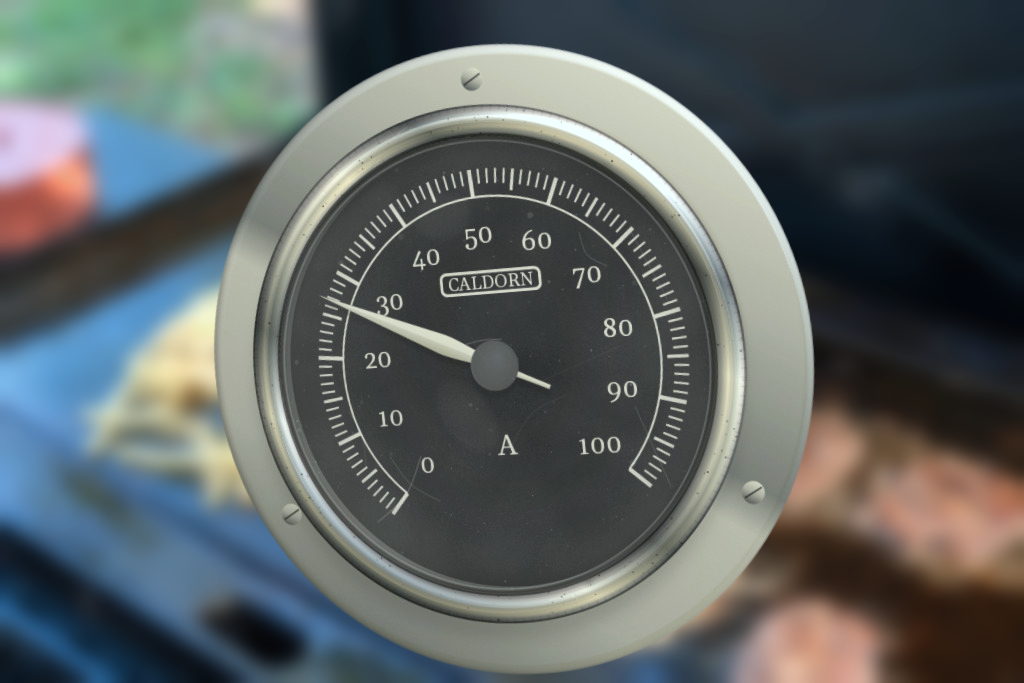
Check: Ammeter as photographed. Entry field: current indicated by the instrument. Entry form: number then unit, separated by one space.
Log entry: 27 A
